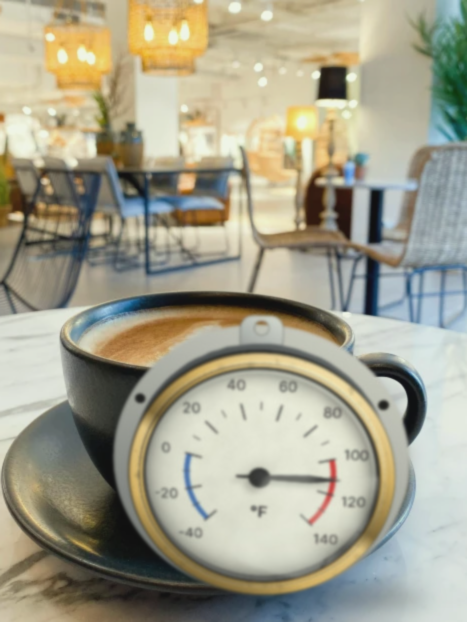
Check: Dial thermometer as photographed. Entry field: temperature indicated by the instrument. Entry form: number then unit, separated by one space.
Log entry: 110 °F
